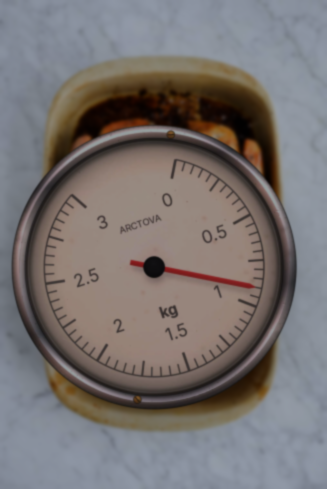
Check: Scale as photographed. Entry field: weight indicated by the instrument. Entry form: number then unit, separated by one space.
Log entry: 0.9 kg
